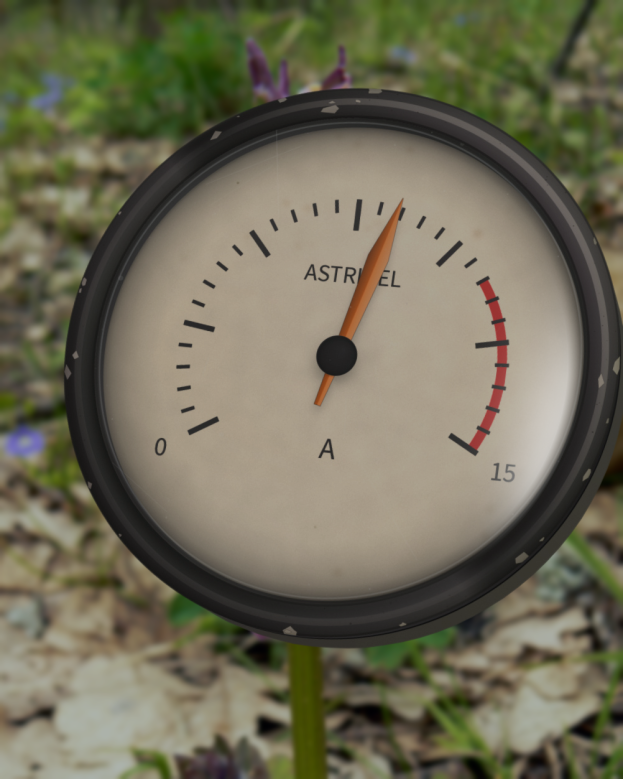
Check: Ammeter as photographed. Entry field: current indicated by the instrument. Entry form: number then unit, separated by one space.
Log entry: 8.5 A
